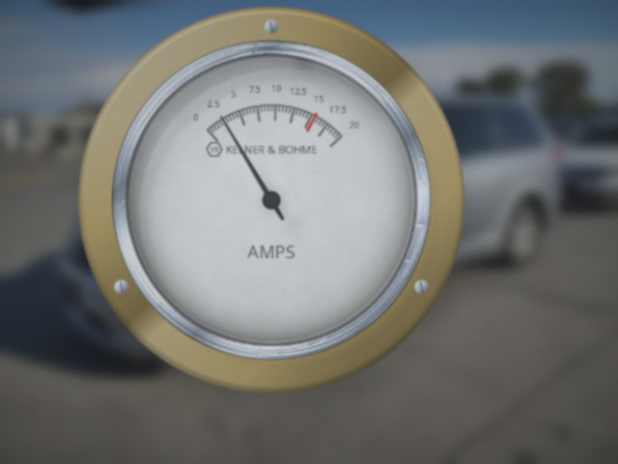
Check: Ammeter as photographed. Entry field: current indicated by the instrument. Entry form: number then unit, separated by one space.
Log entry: 2.5 A
